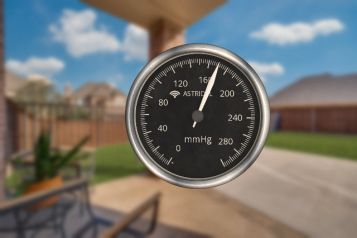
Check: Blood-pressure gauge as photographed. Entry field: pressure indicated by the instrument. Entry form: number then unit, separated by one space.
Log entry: 170 mmHg
